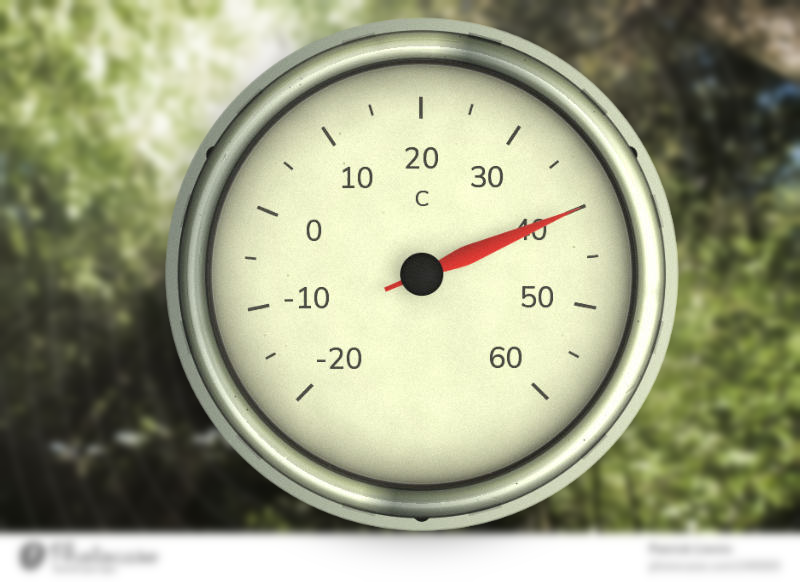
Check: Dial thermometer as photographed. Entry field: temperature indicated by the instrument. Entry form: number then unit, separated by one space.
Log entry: 40 °C
